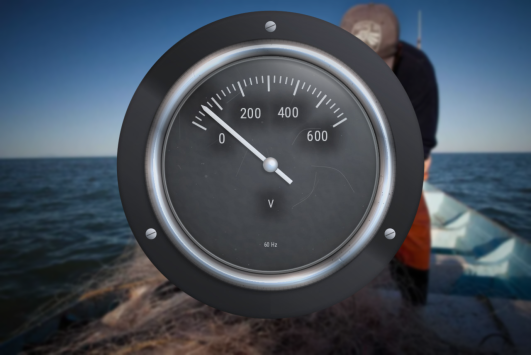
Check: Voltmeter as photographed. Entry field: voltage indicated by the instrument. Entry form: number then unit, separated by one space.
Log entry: 60 V
